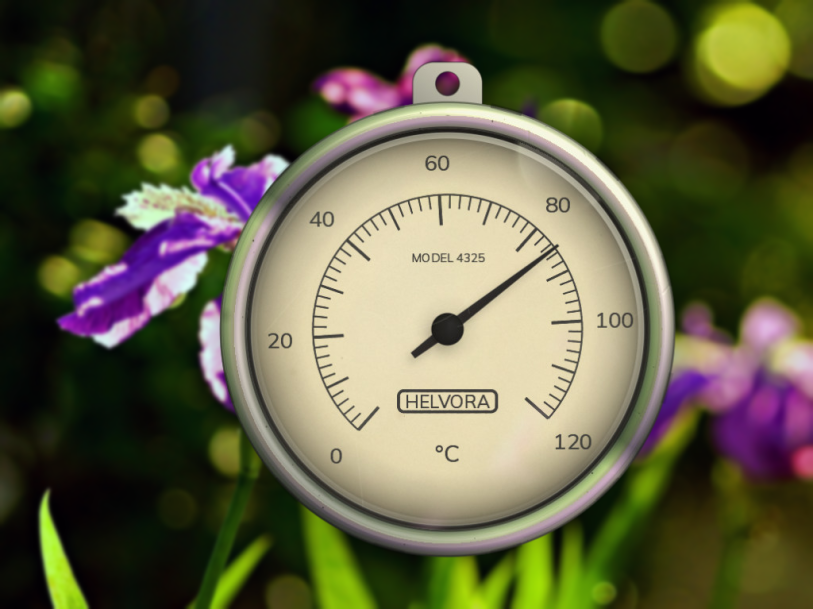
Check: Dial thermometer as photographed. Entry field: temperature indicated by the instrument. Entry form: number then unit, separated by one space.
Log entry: 85 °C
